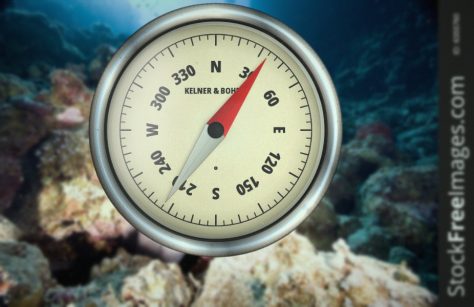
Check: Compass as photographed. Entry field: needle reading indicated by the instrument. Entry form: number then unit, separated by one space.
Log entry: 35 °
